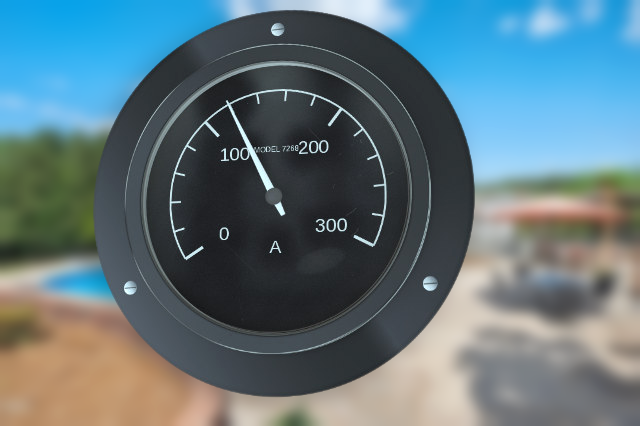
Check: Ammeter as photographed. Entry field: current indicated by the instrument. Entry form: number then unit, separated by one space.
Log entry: 120 A
